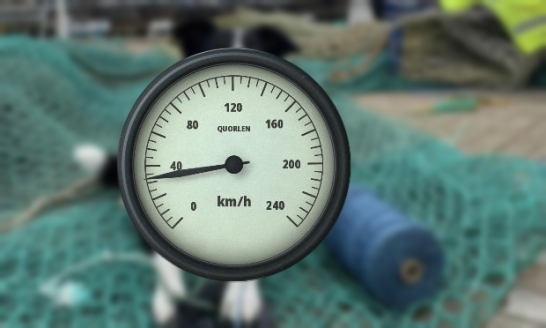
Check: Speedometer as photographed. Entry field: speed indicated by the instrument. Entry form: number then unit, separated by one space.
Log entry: 32.5 km/h
